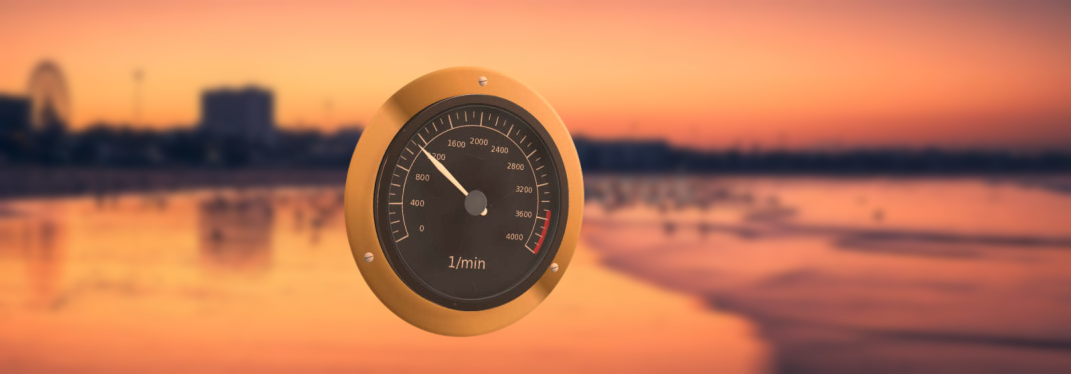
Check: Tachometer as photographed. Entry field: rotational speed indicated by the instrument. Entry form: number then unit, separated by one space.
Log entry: 1100 rpm
